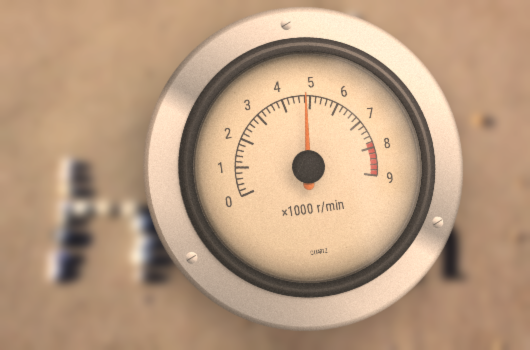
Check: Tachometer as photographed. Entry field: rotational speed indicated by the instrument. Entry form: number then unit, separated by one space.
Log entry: 4800 rpm
